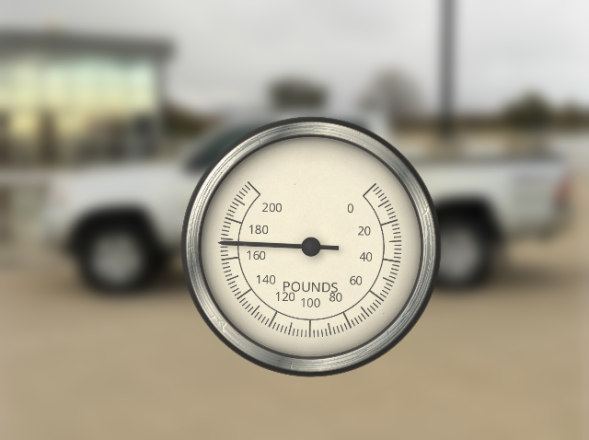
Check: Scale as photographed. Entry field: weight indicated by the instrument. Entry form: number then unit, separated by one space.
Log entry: 168 lb
